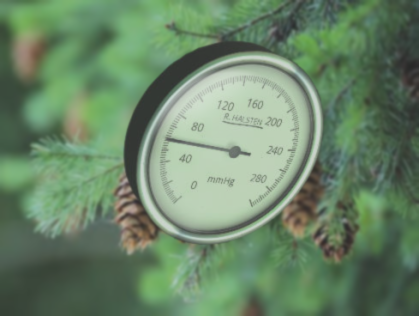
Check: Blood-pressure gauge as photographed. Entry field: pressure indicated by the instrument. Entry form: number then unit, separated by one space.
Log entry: 60 mmHg
